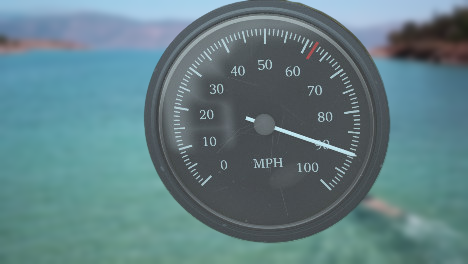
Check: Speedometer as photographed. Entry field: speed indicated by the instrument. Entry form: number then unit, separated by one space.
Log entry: 90 mph
